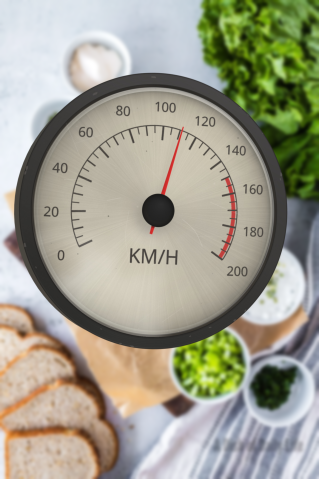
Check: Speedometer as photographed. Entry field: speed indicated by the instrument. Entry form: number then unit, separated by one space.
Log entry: 110 km/h
